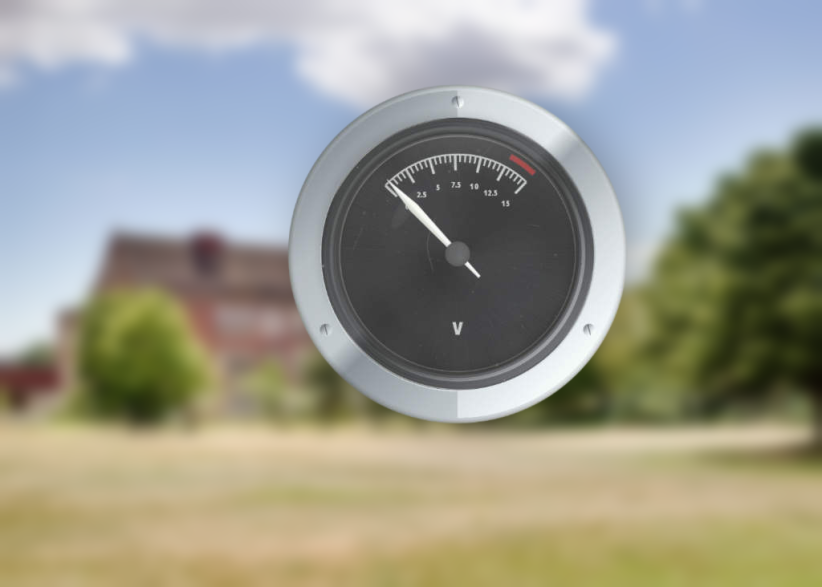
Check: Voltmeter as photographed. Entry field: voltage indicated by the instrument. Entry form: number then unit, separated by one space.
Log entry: 0.5 V
